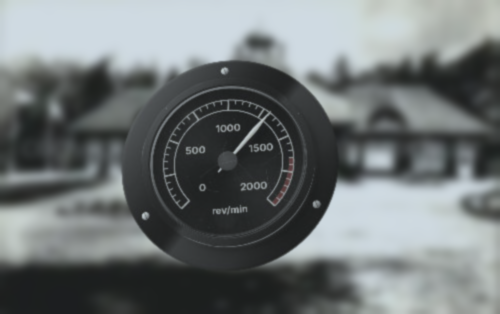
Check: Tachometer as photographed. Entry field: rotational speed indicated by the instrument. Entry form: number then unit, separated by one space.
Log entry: 1300 rpm
